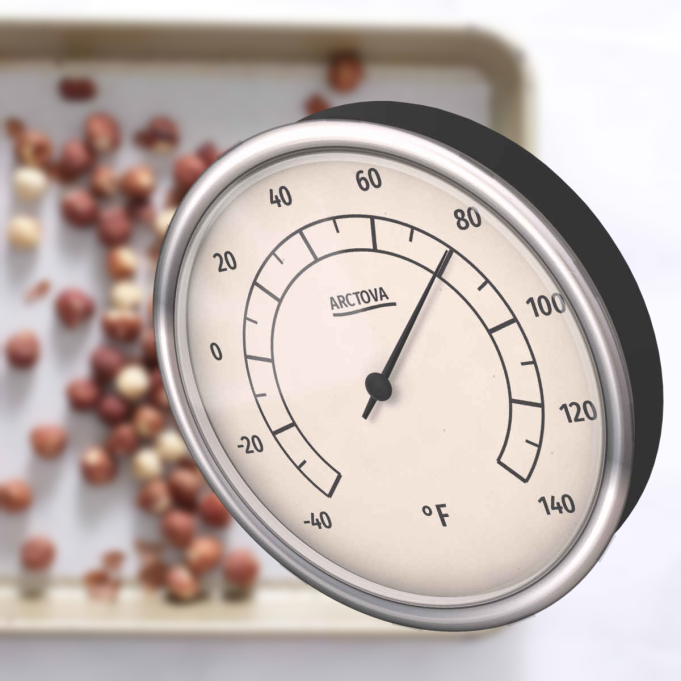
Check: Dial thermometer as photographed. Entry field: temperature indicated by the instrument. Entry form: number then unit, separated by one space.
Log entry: 80 °F
